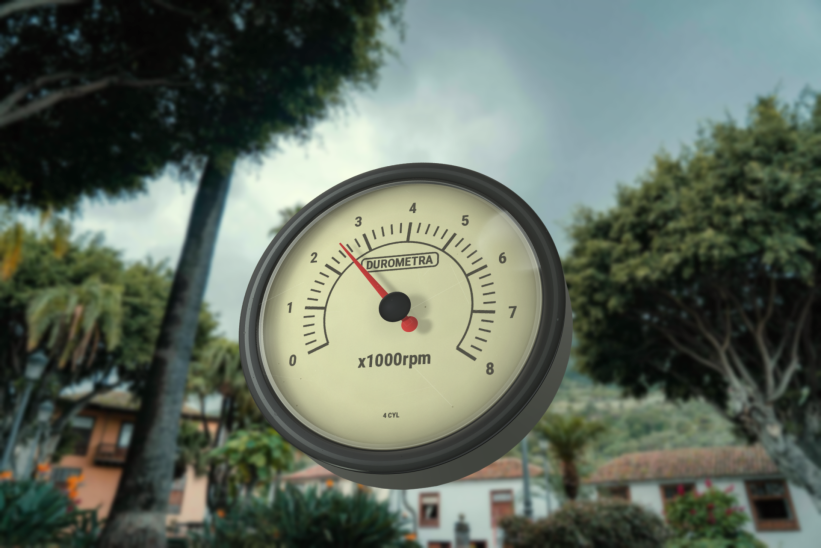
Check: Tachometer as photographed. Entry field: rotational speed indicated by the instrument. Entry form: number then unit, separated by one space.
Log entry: 2500 rpm
